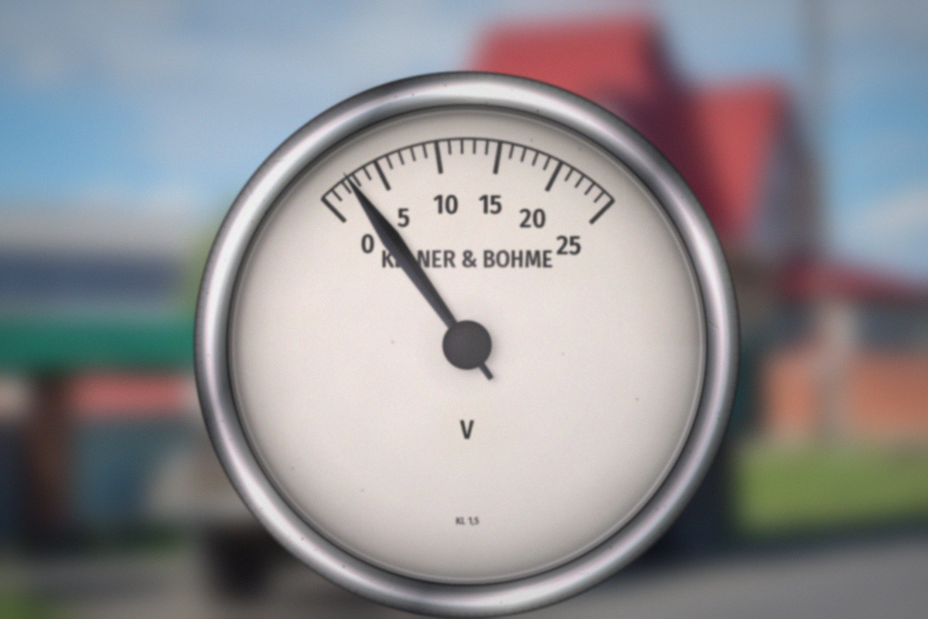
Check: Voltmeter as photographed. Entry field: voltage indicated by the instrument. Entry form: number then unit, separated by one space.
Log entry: 2.5 V
